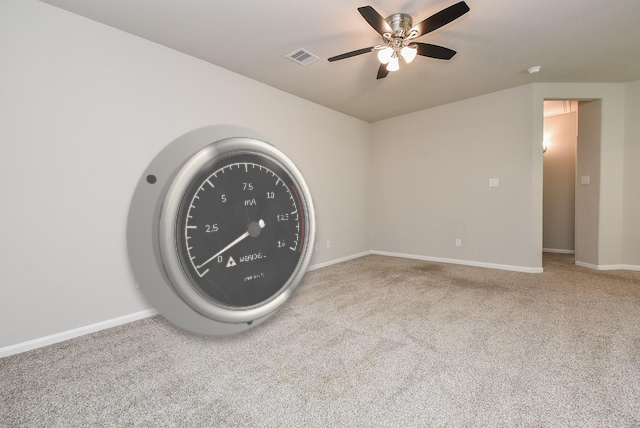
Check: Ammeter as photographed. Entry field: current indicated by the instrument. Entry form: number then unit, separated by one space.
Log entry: 0.5 mA
